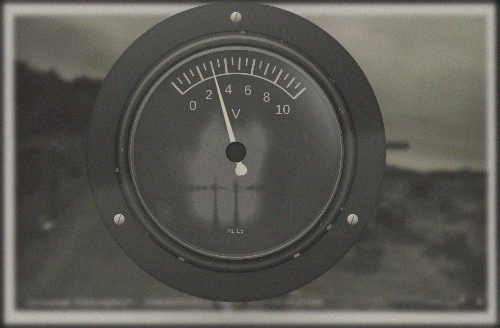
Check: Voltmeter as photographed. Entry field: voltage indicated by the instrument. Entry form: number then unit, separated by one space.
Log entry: 3 V
